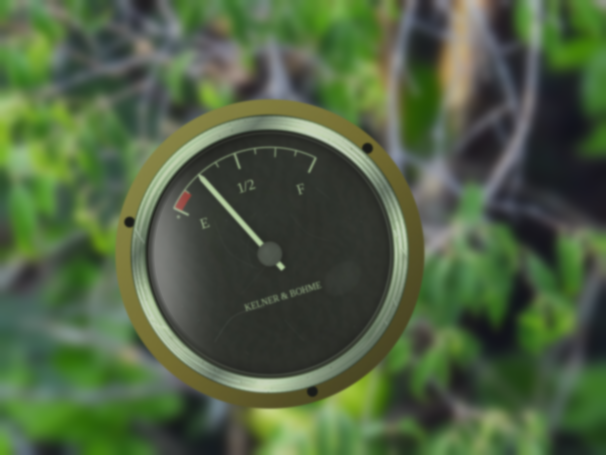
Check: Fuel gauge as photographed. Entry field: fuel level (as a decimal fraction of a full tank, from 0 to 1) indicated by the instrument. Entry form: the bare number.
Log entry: 0.25
